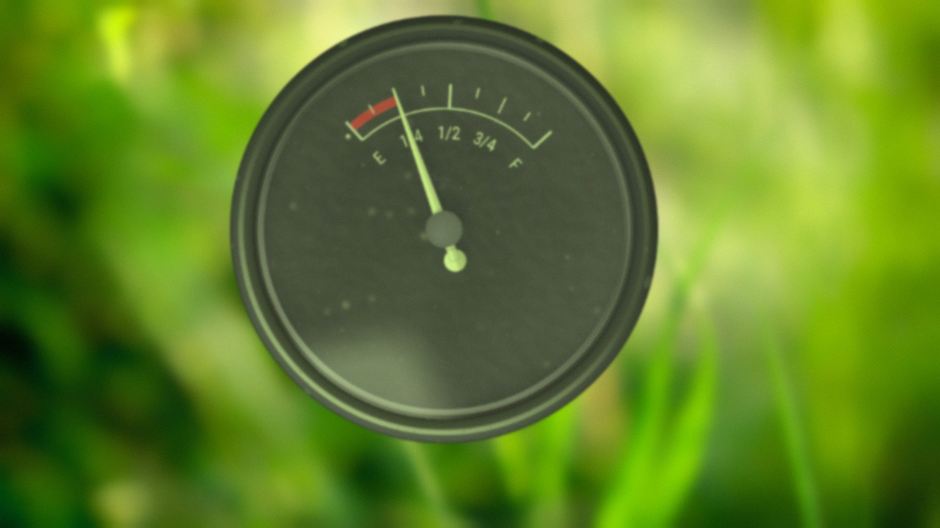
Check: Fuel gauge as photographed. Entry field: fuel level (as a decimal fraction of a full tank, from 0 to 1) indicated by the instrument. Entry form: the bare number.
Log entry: 0.25
